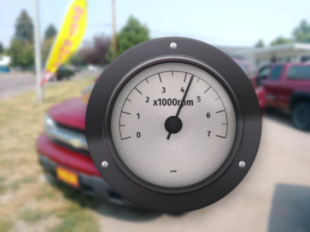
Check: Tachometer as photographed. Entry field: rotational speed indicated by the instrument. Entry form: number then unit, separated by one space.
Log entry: 4250 rpm
